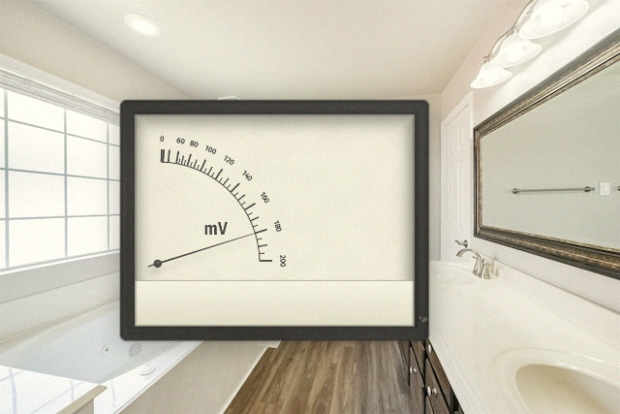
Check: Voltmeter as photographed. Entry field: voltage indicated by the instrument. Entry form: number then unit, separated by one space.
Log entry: 180 mV
